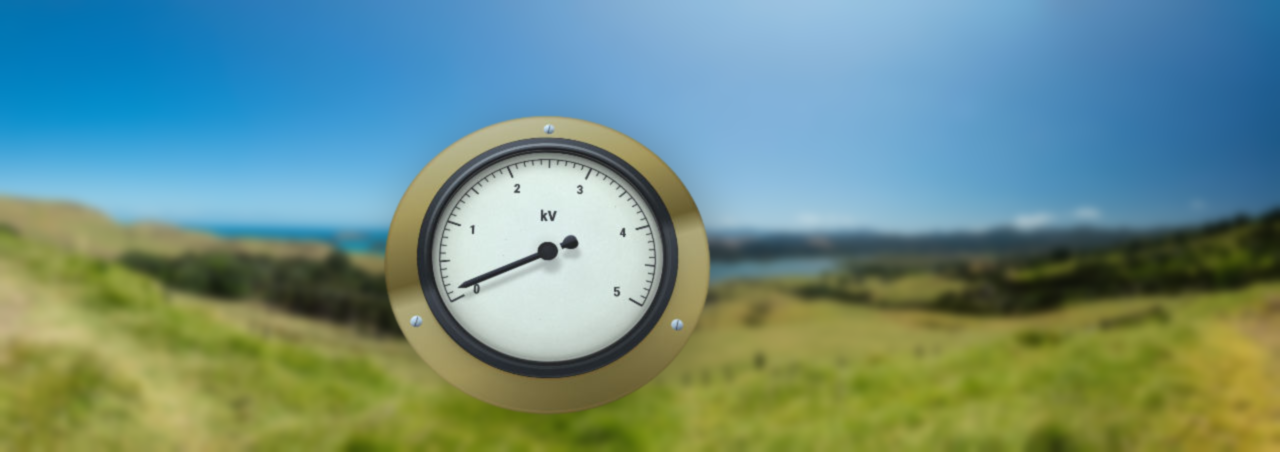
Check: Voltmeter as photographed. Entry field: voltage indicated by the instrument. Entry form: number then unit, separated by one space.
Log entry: 0.1 kV
